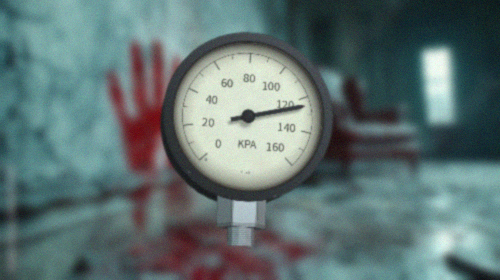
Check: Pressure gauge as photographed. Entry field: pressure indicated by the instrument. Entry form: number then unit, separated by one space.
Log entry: 125 kPa
